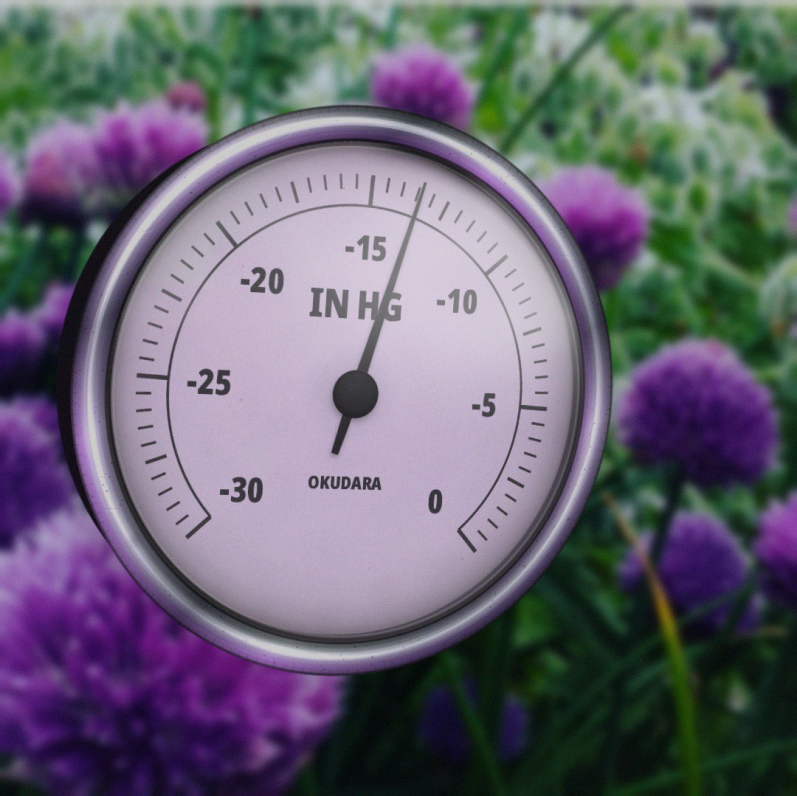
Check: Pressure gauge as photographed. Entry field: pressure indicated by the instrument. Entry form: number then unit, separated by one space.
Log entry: -13.5 inHg
